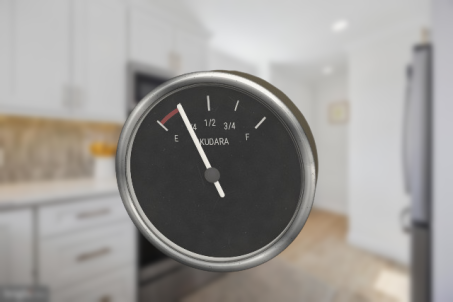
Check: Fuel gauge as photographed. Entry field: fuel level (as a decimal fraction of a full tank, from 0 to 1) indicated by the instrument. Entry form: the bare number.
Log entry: 0.25
